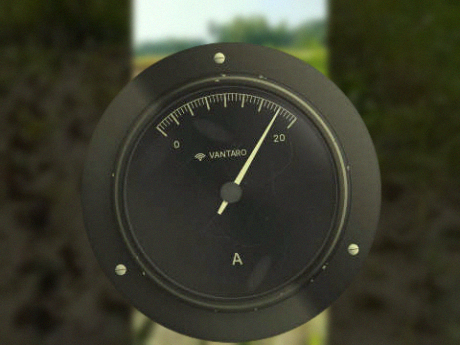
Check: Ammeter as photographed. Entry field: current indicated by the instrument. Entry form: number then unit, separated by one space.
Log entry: 17.5 A
